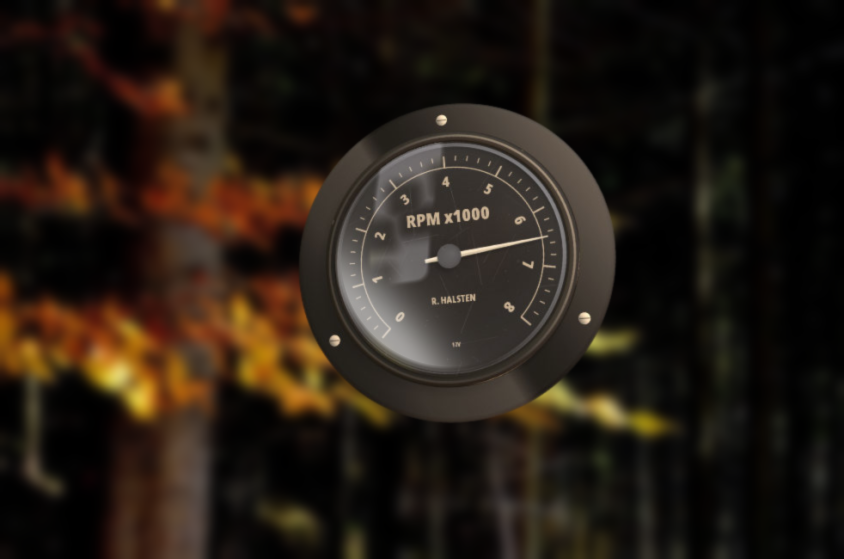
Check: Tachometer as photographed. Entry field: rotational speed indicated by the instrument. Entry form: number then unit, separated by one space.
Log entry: 6500 rpm
